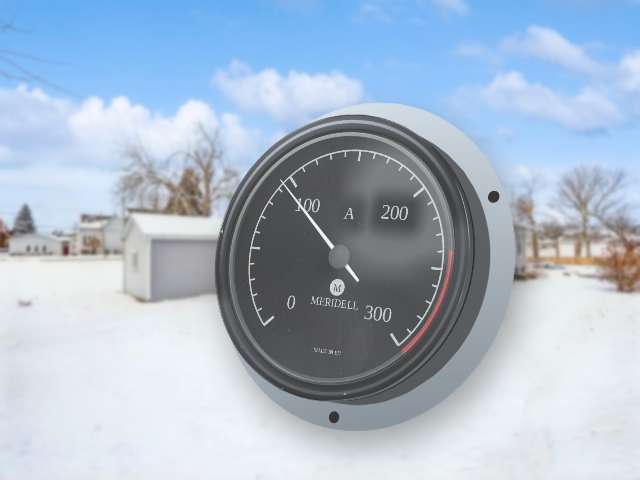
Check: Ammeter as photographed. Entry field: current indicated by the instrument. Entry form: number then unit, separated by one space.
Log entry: 95 A
